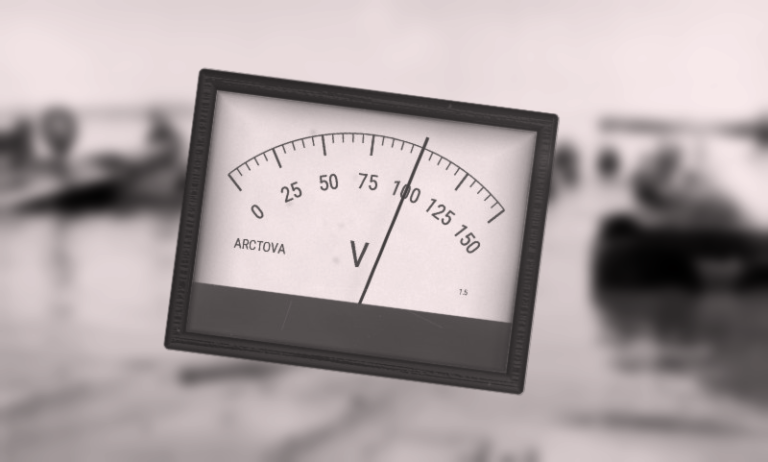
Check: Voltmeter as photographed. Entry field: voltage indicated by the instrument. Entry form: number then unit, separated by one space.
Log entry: 100 V
